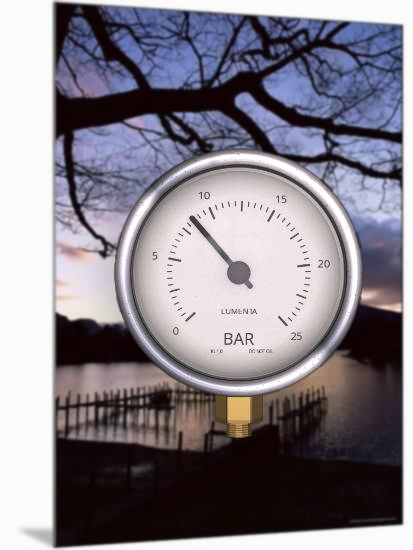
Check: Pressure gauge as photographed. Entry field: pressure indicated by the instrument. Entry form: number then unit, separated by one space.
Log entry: 8.5 bar
